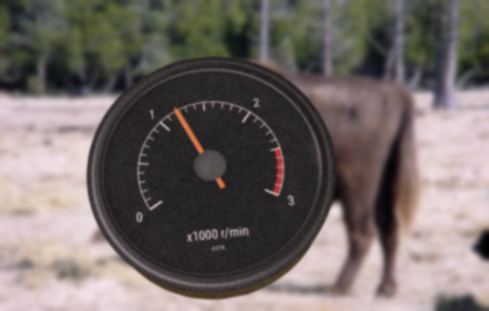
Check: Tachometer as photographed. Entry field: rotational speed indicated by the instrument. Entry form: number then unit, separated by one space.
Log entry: 1200 rpm
